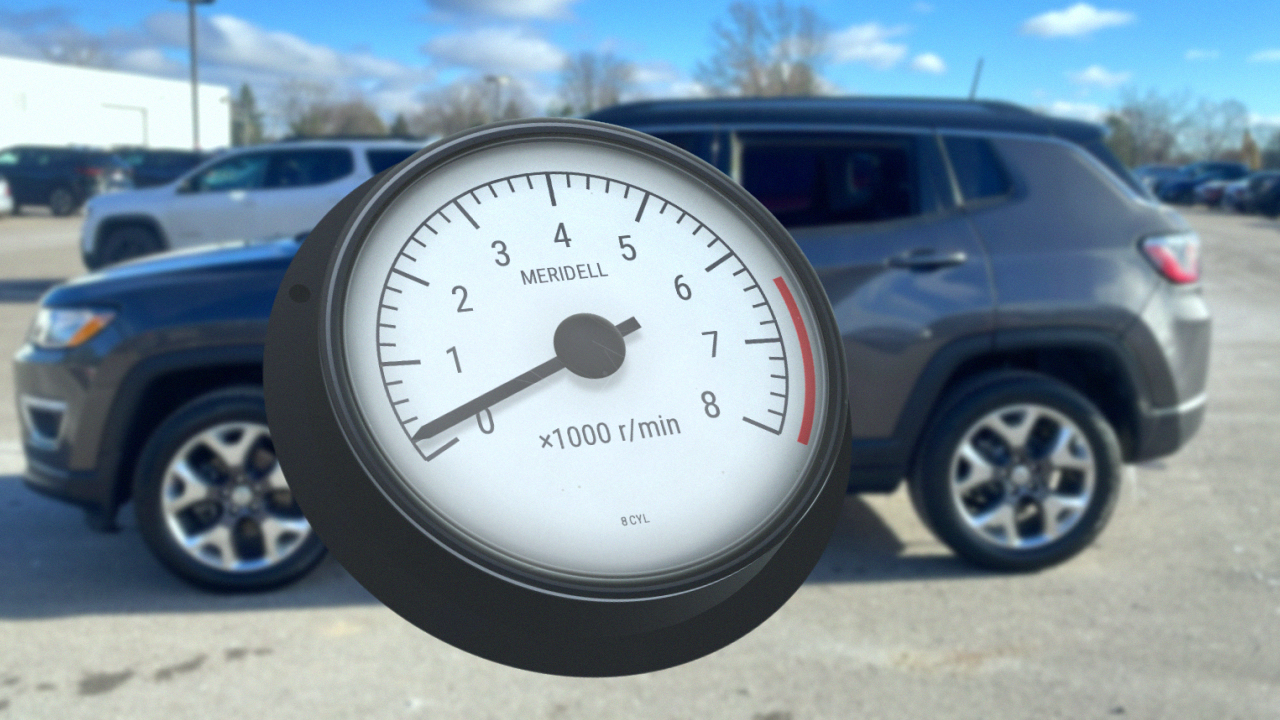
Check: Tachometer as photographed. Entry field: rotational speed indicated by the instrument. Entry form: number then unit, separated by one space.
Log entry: 200 rpm
